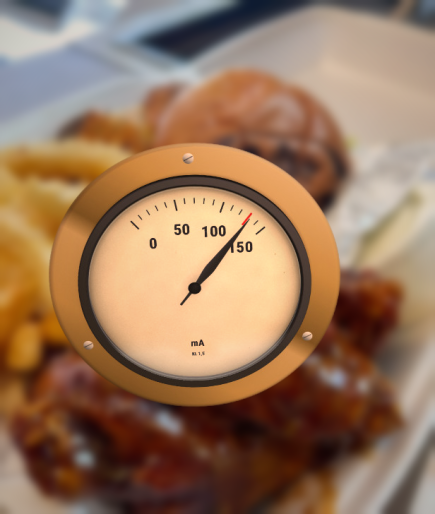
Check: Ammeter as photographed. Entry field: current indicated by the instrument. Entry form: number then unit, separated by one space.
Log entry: 130 mA
